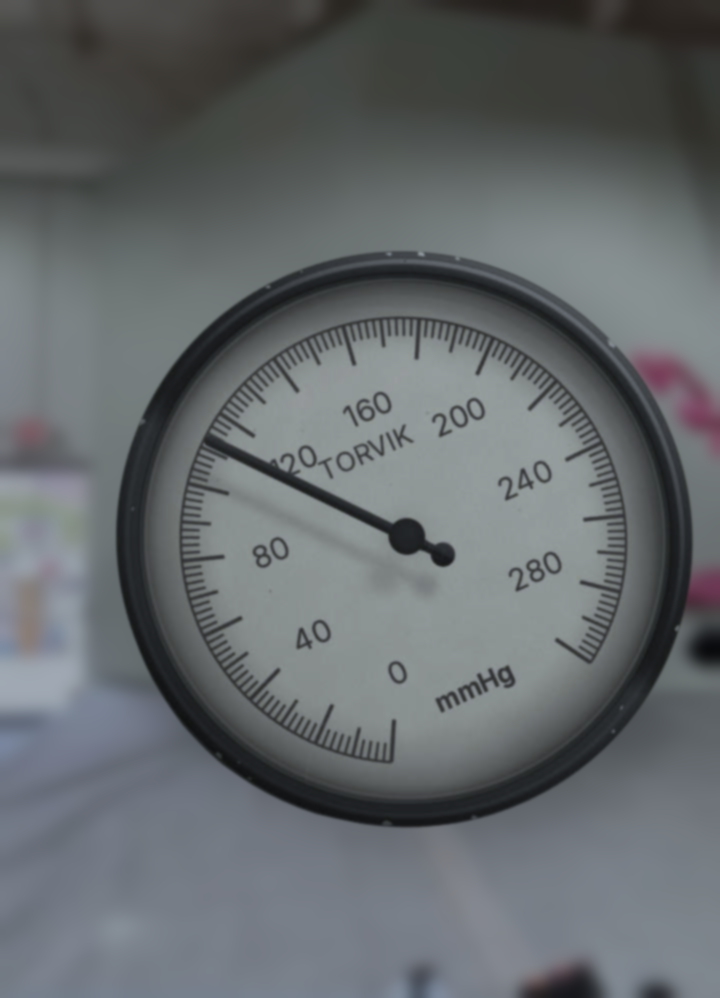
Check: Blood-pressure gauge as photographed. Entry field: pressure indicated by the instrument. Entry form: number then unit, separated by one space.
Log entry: 112 mmHg
